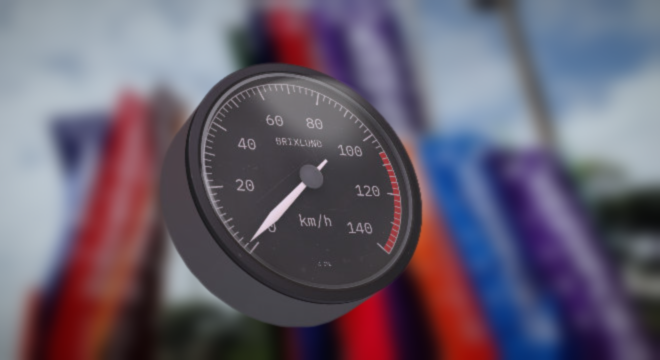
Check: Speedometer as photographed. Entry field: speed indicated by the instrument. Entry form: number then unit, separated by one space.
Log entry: 2 km/h
